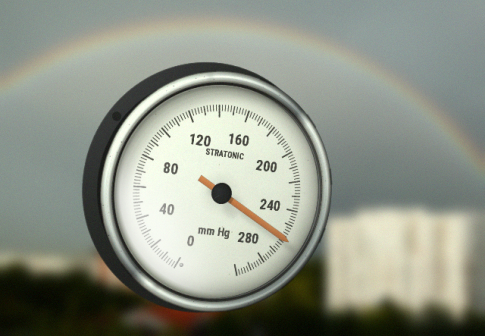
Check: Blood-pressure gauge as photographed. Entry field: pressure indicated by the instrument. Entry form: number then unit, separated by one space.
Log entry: 260 mmHg
